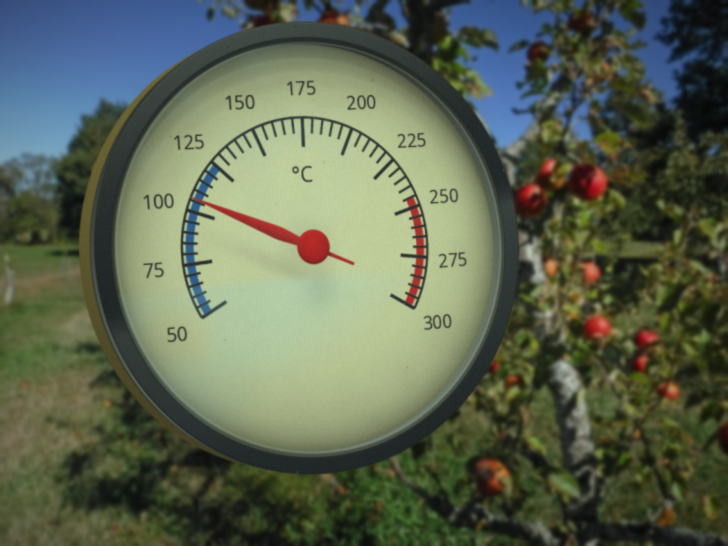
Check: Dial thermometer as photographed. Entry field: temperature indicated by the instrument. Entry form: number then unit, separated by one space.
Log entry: 105 °C
